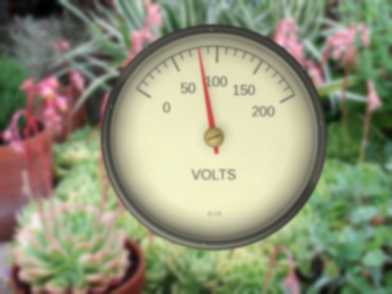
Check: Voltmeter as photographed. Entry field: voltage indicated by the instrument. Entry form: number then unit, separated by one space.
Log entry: 80 V
